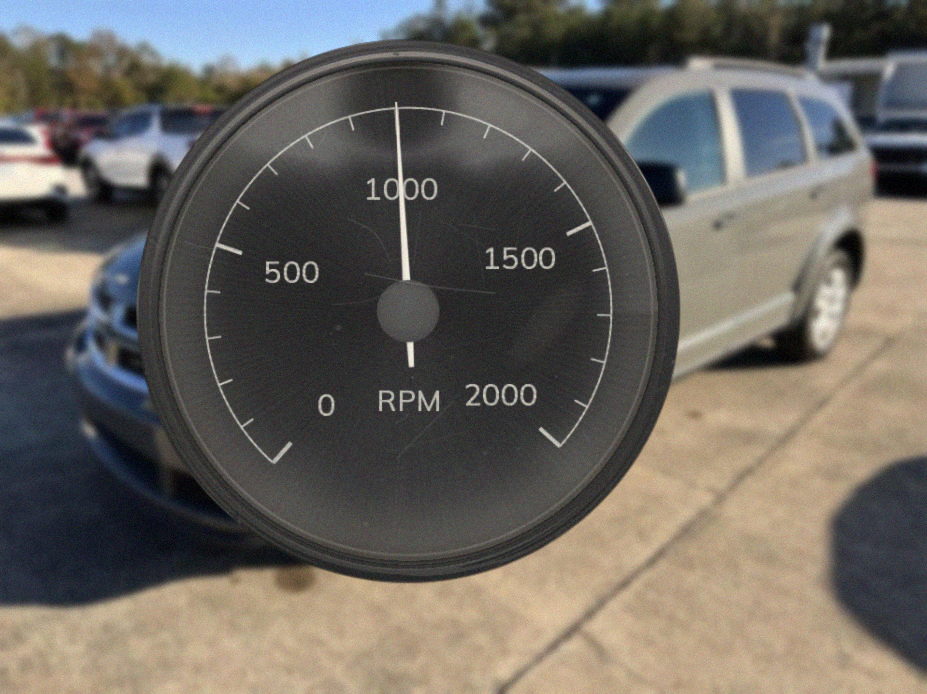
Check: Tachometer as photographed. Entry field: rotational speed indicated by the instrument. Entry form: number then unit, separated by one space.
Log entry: 1000 rpm
